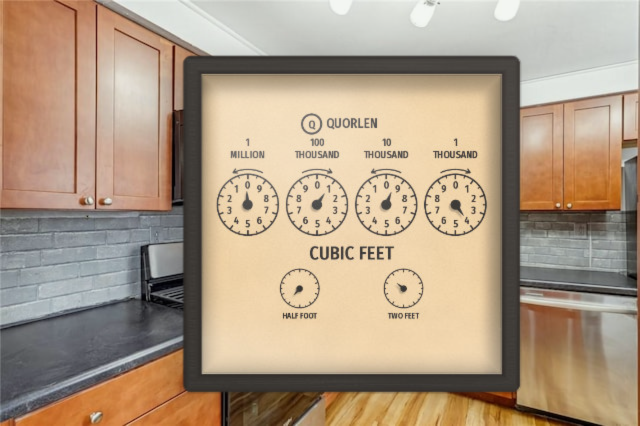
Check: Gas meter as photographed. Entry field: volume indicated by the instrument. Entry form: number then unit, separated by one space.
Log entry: 9400 ft³
